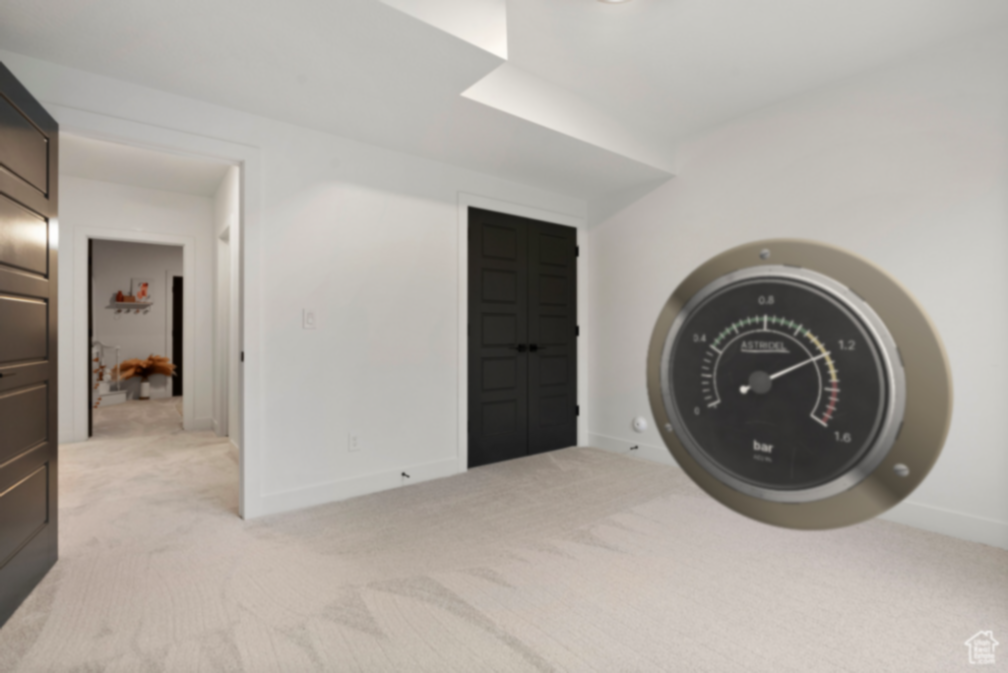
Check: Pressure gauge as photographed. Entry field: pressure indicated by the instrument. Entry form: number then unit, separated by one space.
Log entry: 1.2 bar
